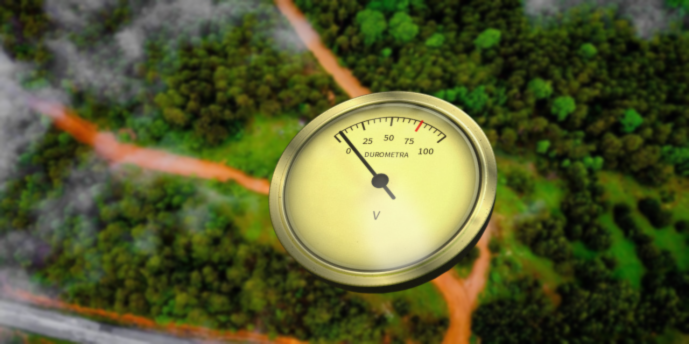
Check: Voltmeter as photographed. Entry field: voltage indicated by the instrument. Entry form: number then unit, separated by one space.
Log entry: 5 V
